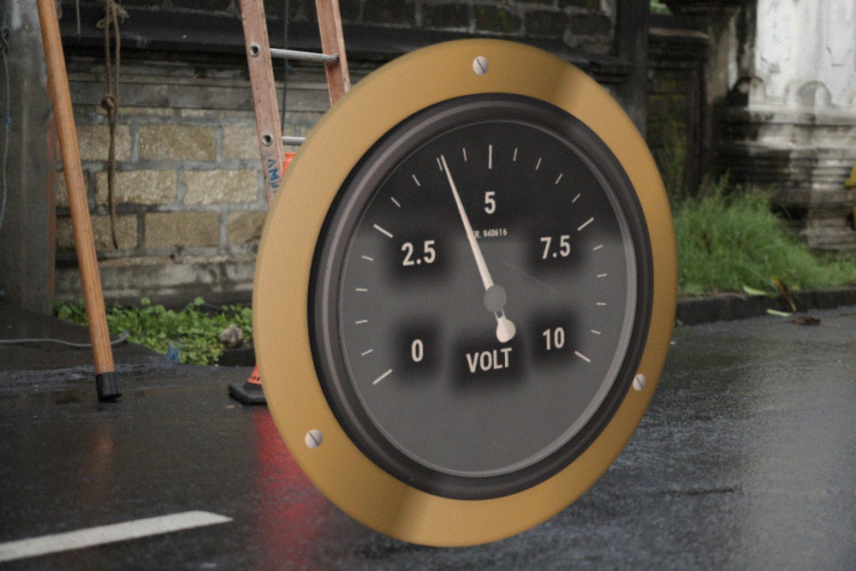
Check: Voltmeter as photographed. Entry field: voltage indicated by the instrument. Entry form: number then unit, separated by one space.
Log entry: 4 V
